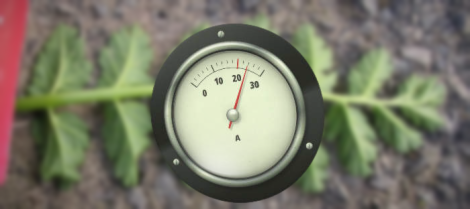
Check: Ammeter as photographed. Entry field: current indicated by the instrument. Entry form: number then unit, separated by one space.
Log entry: 24 A
